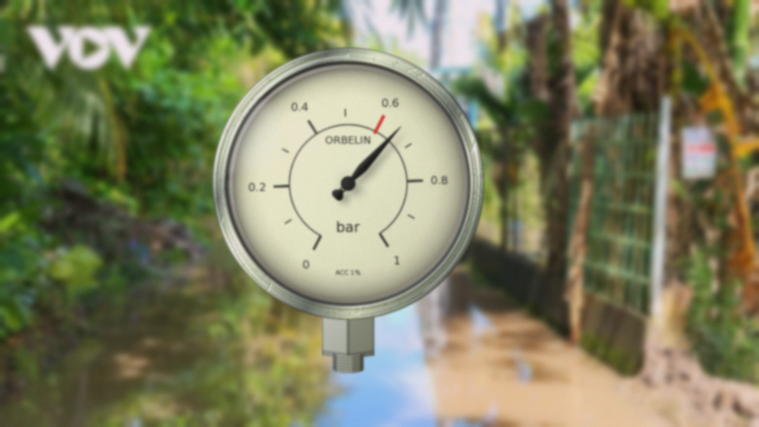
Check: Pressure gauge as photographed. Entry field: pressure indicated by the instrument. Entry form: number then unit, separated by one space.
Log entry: 0.65 bar
